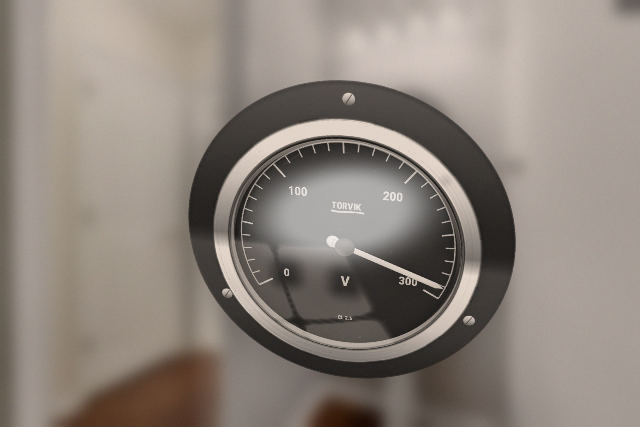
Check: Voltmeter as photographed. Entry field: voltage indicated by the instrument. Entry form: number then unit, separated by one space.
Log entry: 290 V
